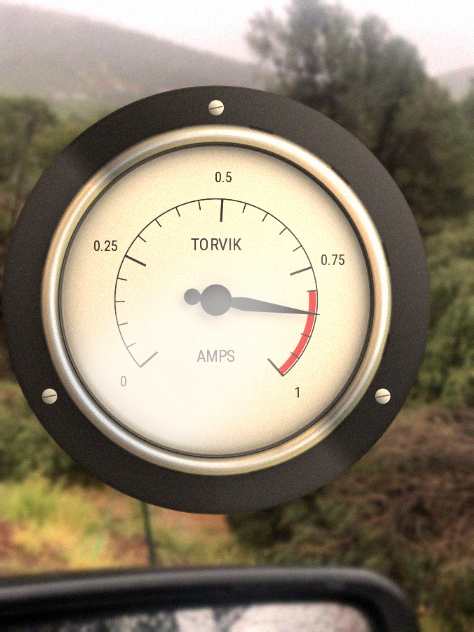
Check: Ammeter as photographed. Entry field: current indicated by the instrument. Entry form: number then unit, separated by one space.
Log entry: 0.85 A
